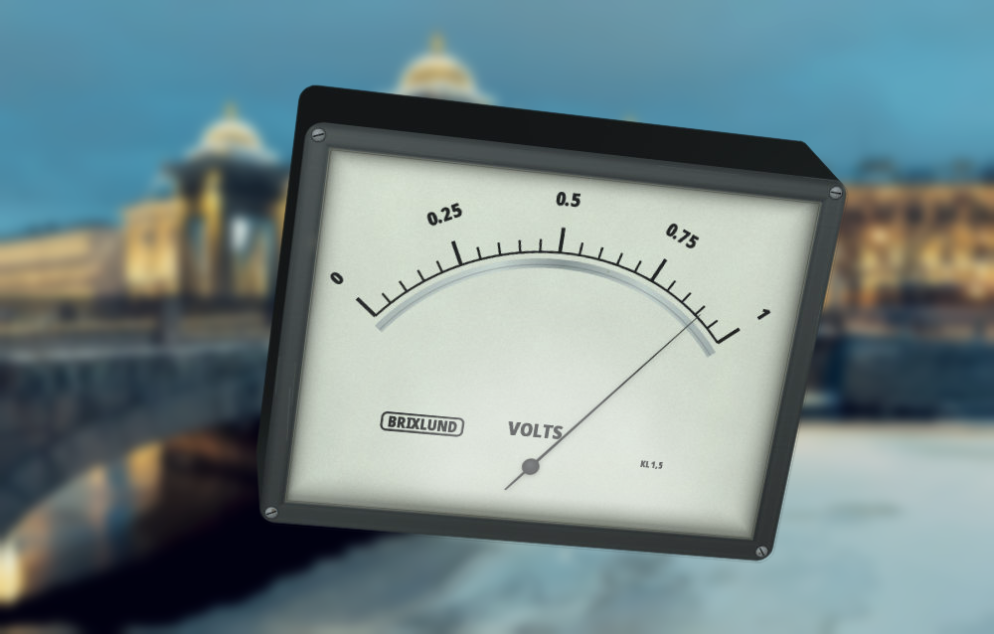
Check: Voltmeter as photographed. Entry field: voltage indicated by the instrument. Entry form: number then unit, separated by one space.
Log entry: 0.9 V
